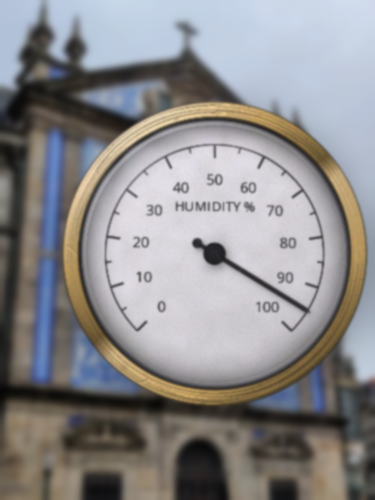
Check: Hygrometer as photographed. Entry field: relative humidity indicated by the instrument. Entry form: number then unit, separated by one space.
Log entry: 95 %
